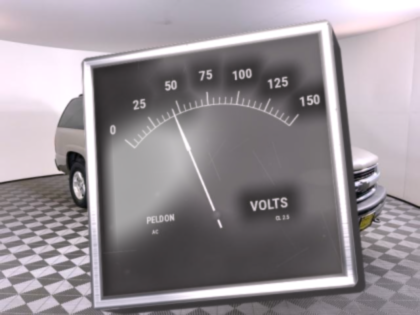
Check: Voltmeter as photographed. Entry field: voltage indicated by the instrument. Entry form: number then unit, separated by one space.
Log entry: 45 V
